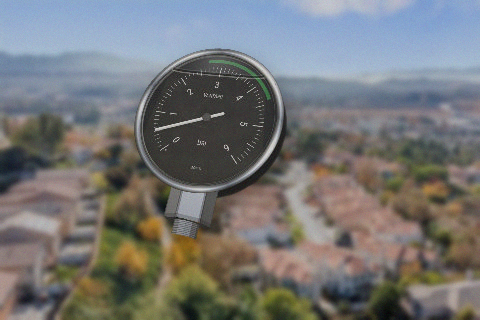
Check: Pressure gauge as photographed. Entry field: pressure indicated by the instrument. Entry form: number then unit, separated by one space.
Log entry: 0.5 bar
